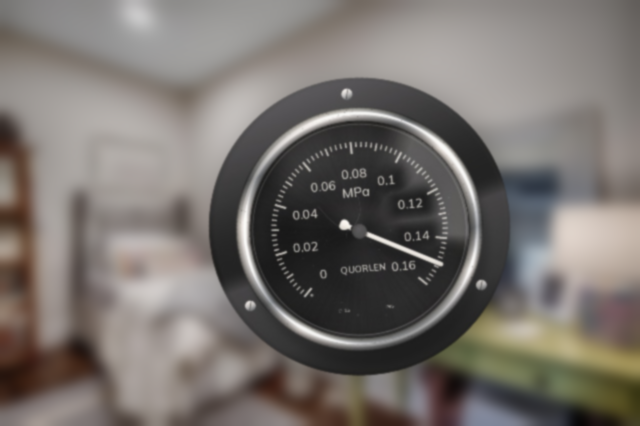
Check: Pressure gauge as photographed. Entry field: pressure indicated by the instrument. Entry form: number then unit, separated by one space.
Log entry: 0.15 MPa
